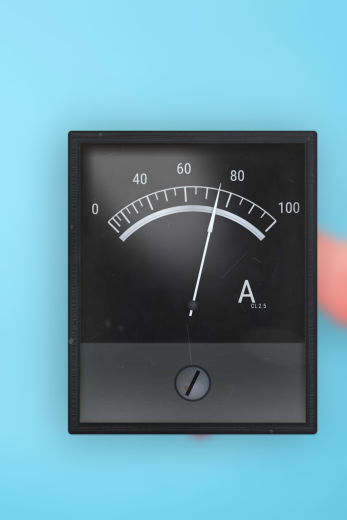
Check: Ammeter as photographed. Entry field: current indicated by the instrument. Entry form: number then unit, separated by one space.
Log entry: 75 A
